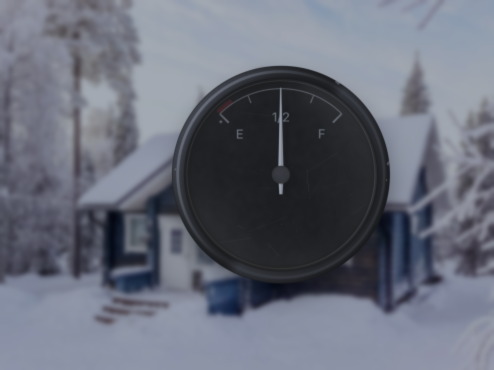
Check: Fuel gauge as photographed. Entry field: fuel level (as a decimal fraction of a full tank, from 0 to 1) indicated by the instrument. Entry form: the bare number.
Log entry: 0.5
